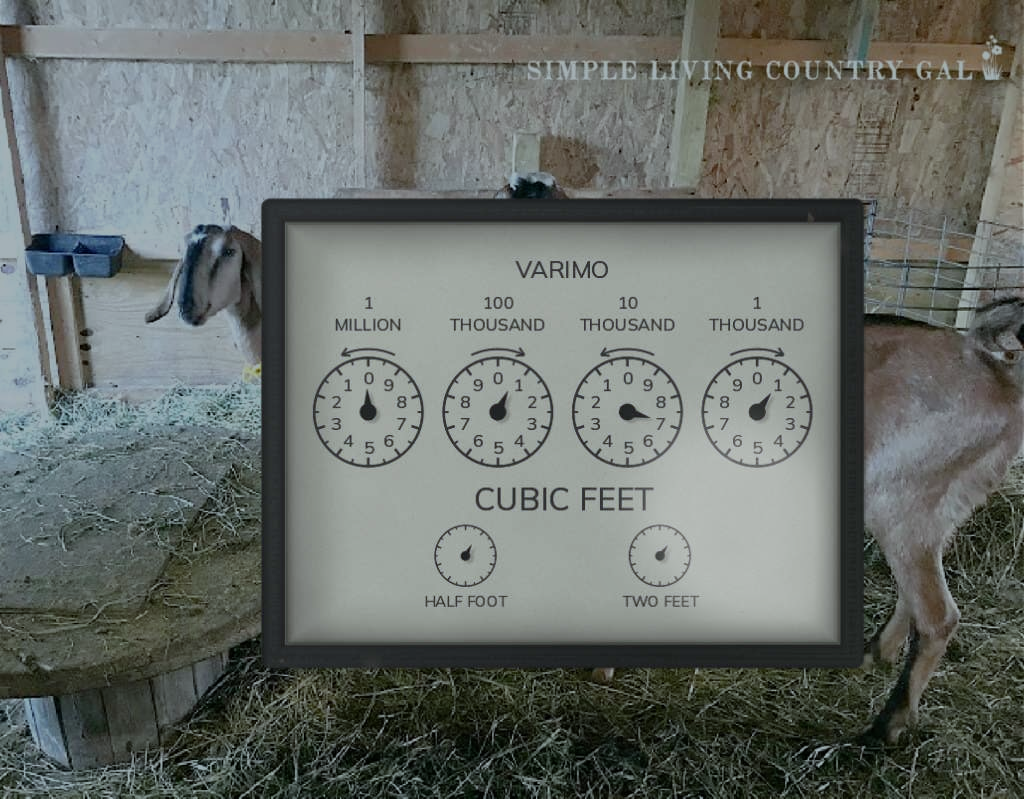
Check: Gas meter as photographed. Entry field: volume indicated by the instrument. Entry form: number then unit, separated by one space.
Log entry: 7100 ft³
